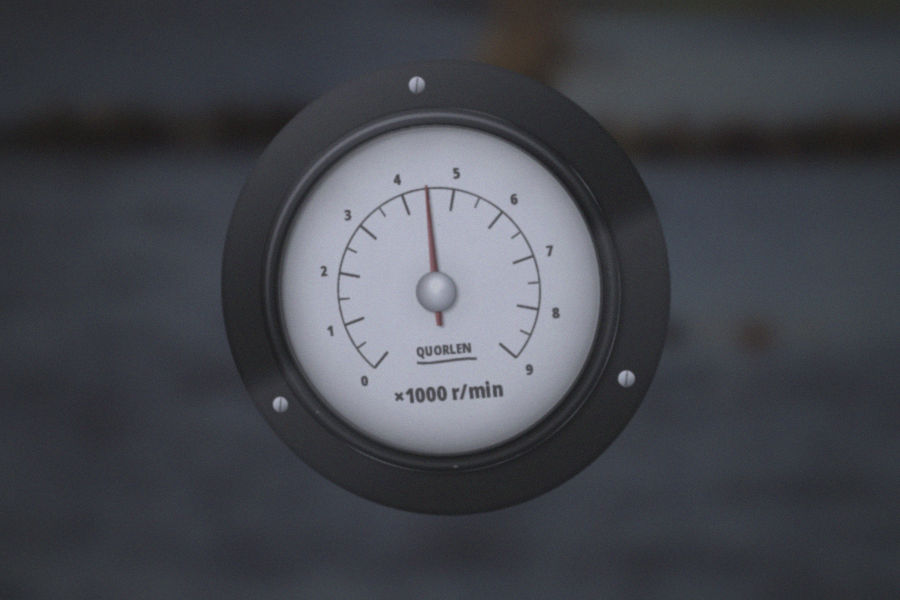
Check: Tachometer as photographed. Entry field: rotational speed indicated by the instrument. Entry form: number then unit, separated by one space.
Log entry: 4500 rpm
